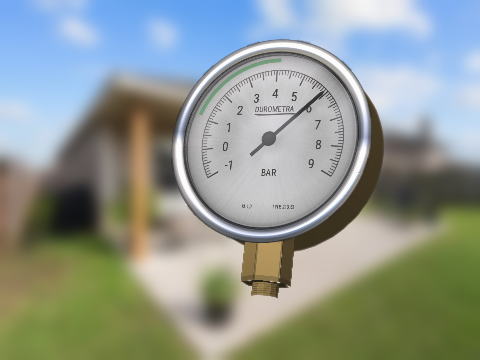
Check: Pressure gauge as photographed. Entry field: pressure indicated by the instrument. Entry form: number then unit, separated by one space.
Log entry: 6 bar
